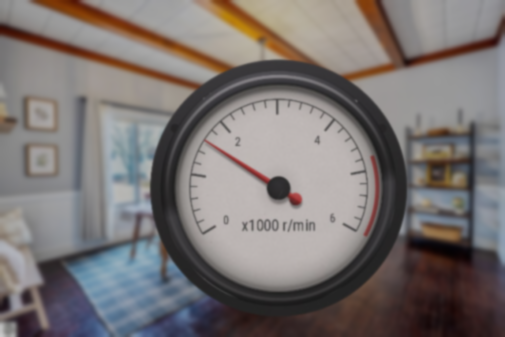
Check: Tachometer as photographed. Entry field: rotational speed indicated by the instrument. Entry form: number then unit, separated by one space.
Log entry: 1600 rpm
